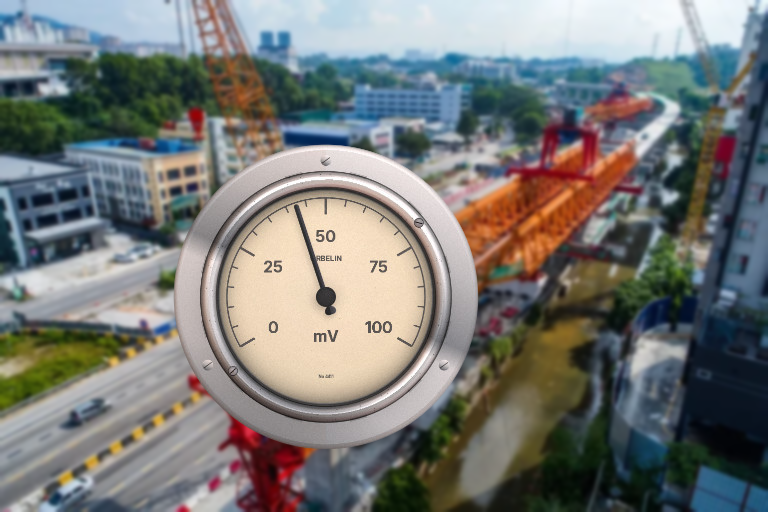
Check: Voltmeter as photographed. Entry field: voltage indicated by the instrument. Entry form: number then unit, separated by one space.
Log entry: 42.5 mV
